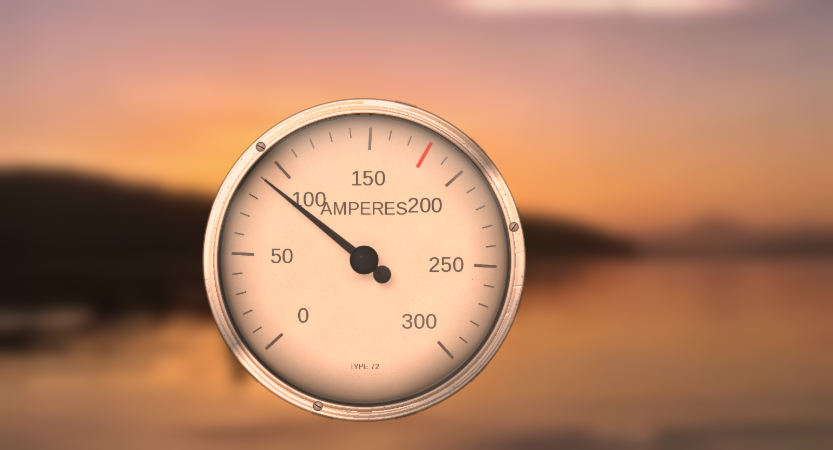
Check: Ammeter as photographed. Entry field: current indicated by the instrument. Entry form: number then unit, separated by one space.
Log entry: 90 A
